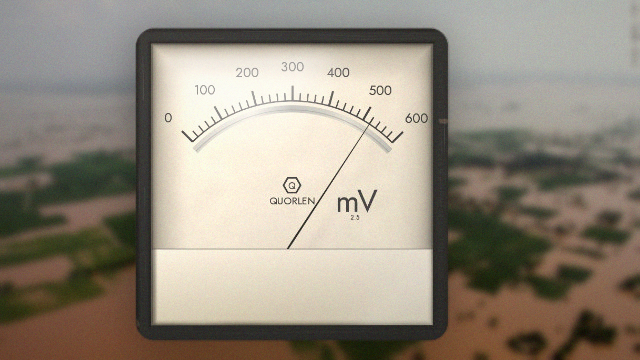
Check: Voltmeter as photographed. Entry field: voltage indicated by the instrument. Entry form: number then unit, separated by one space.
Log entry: 520 mV
